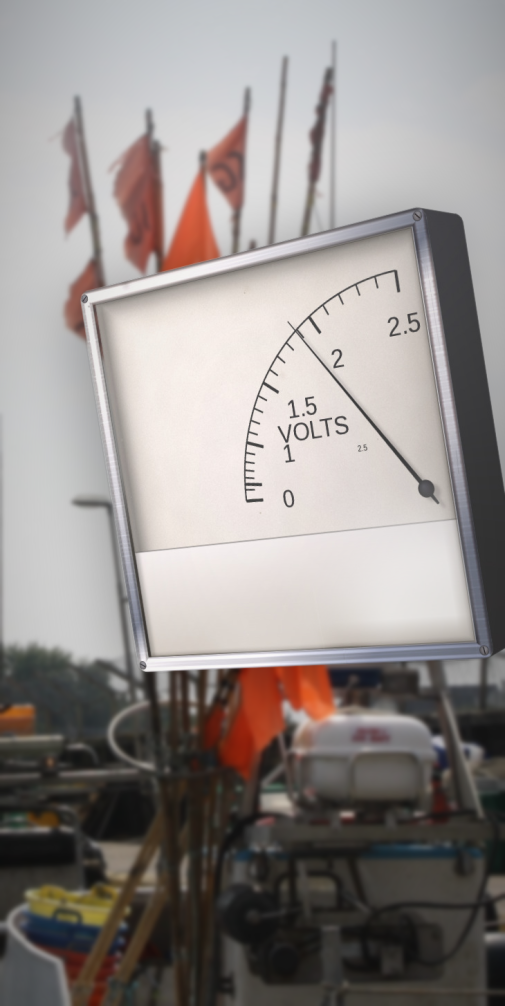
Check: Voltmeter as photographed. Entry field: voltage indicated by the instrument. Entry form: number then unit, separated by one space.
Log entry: 1.9 V
